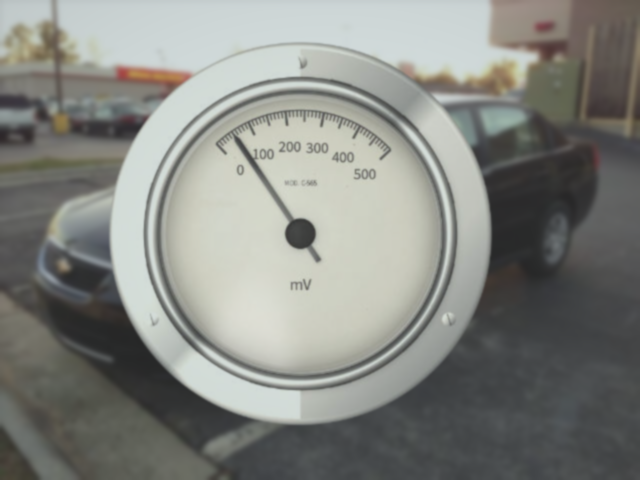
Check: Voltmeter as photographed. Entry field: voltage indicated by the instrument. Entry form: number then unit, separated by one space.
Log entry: 50 mV
